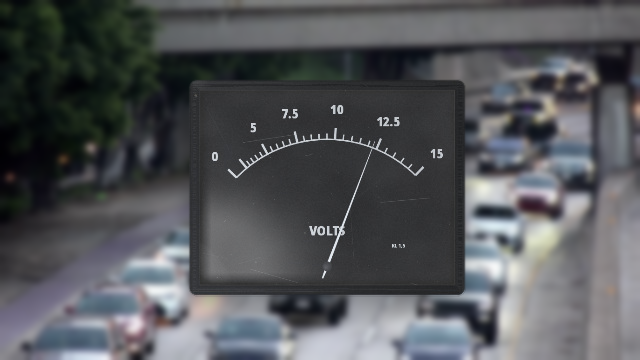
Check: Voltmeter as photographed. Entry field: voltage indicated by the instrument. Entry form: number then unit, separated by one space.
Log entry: 12.25 V
